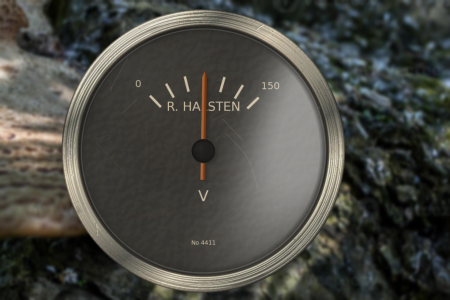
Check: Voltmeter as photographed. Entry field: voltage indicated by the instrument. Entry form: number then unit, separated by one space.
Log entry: 75 V
